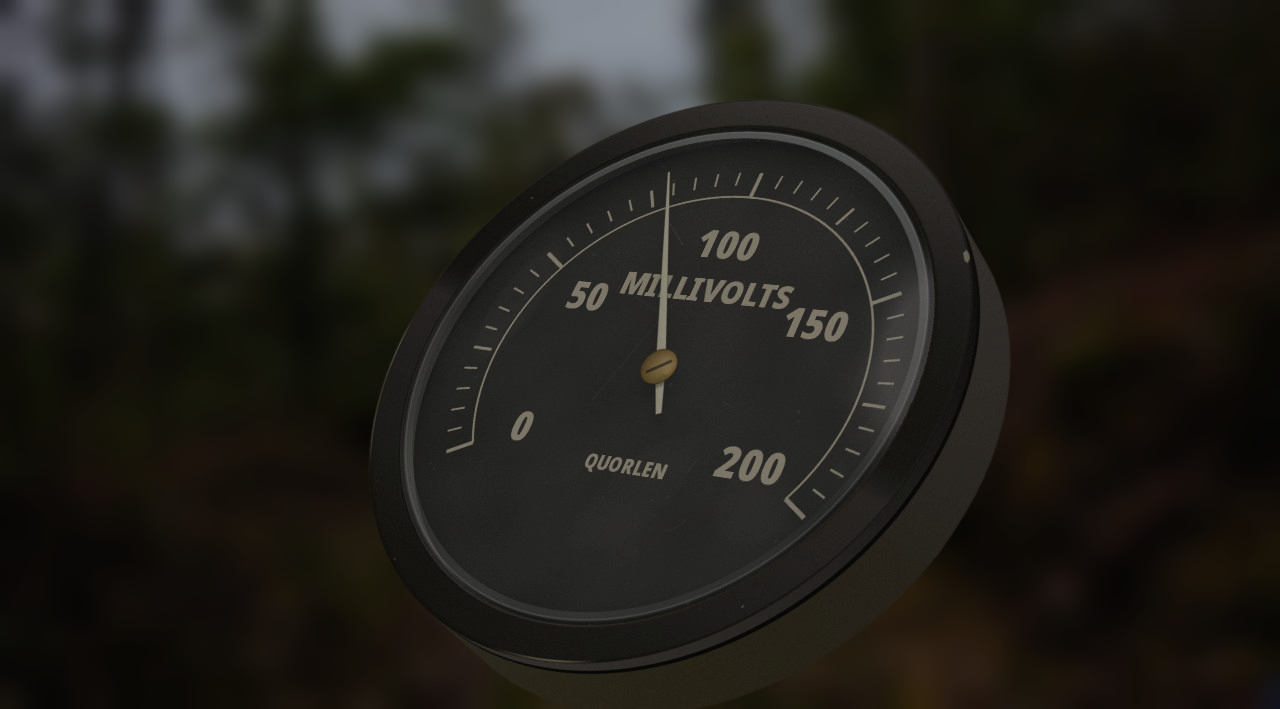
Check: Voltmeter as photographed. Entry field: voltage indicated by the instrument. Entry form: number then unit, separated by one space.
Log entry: 80 mV
